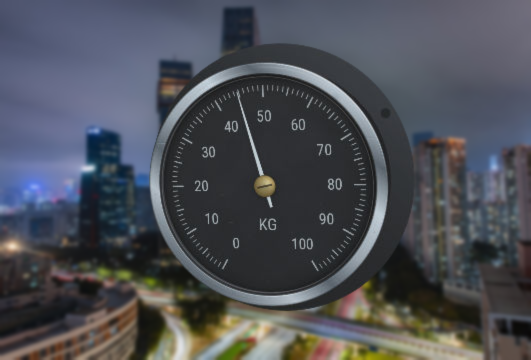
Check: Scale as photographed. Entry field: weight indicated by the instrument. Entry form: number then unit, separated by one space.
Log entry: 45 kg
